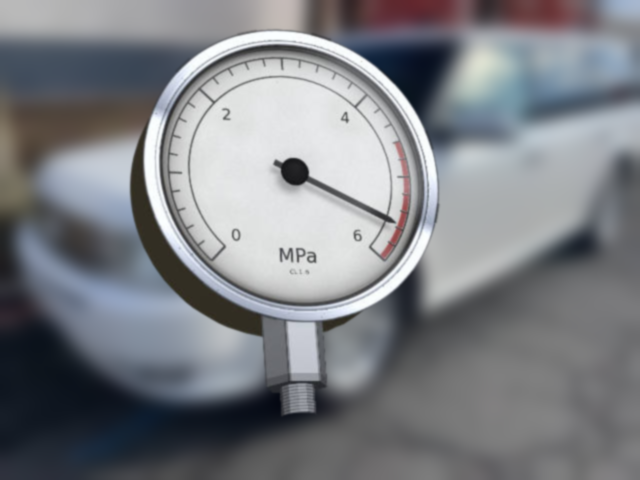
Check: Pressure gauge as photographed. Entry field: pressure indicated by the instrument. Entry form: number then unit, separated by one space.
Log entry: 5.6 MPa
